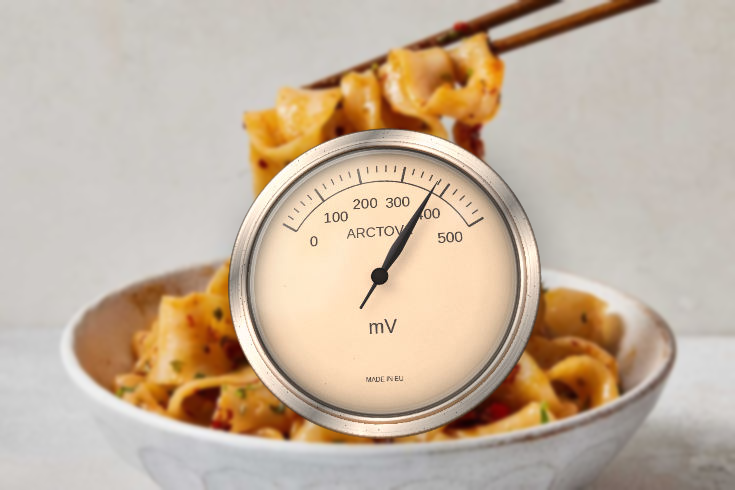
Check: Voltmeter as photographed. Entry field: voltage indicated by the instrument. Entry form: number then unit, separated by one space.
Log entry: 380 mV
